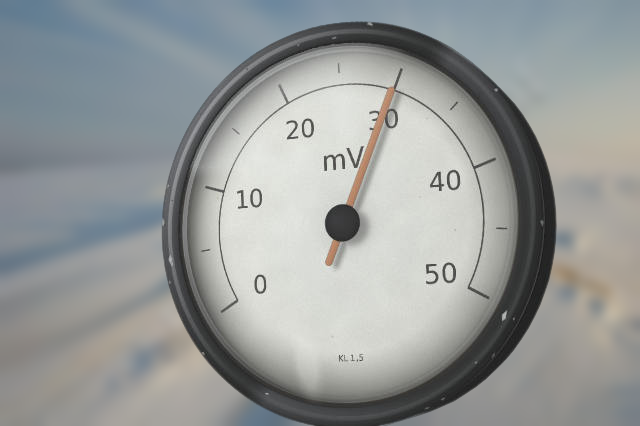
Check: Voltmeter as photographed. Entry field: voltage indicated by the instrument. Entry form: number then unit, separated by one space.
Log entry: 30 mV
